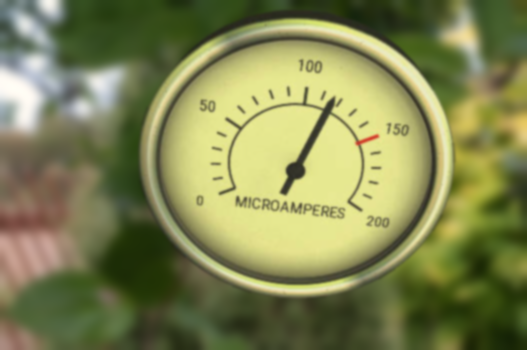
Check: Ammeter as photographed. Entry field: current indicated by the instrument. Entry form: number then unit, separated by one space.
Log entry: 115 µA
